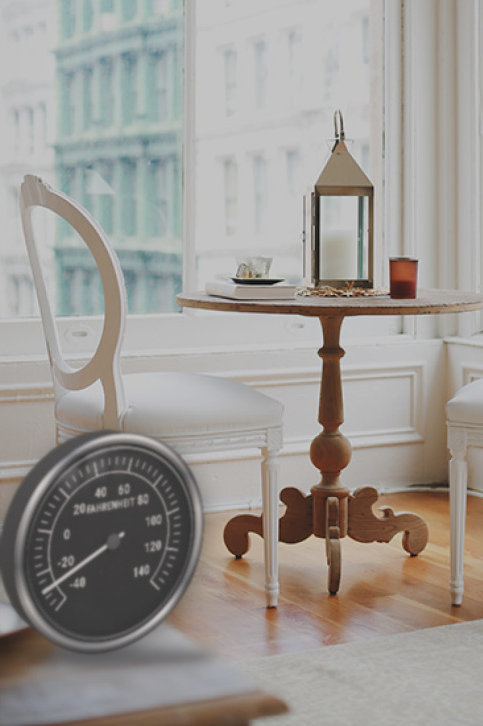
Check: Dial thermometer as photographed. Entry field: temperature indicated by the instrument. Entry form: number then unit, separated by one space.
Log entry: -28 °F
